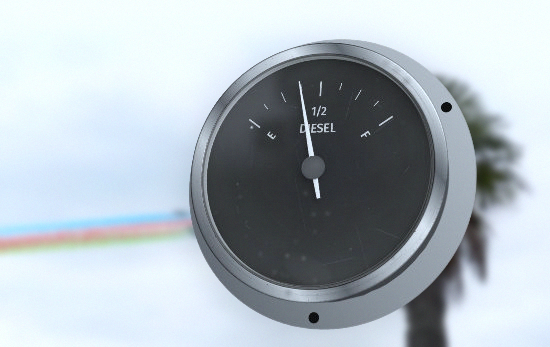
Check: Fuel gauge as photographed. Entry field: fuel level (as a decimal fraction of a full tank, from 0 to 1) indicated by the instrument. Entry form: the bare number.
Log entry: 0.375
